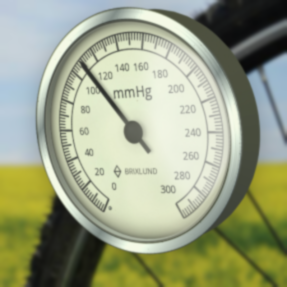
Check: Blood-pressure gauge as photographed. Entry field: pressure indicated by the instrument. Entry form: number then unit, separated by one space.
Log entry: 110 mmHg
